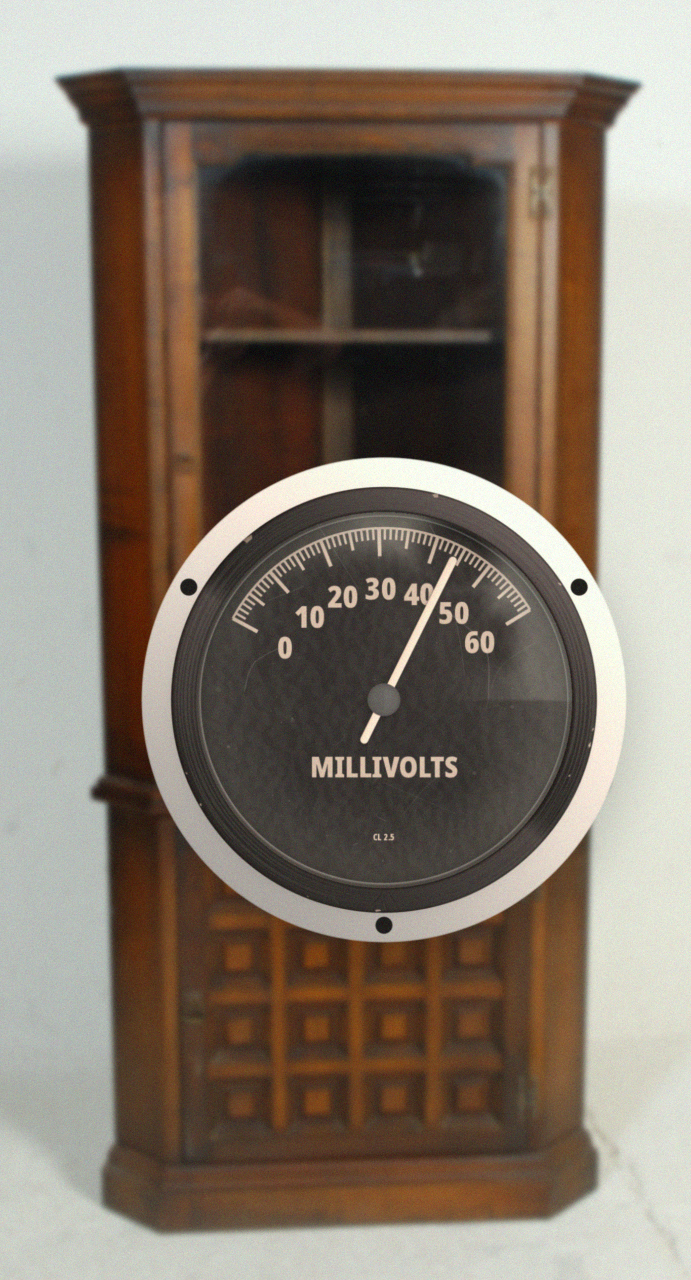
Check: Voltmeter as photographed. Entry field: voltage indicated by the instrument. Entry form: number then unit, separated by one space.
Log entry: 44 mV
